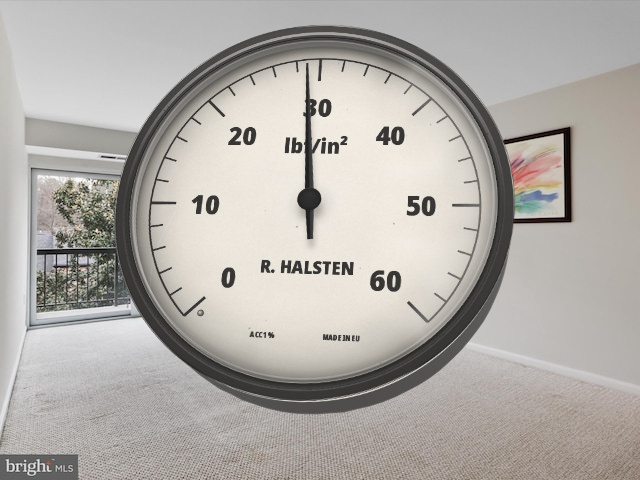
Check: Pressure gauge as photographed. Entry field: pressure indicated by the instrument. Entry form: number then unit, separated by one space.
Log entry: 29 psi
